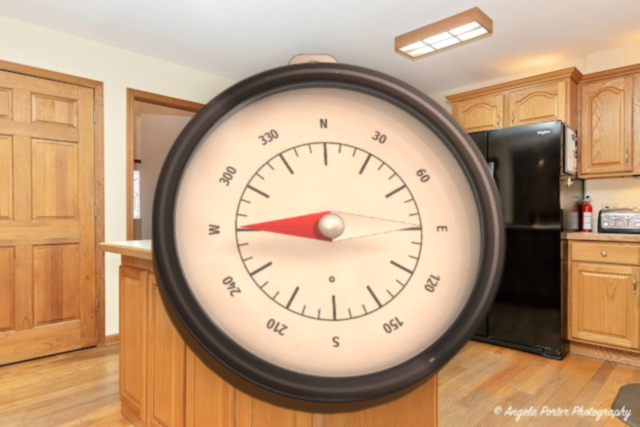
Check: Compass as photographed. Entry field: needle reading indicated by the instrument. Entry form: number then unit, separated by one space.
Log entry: 270 °
